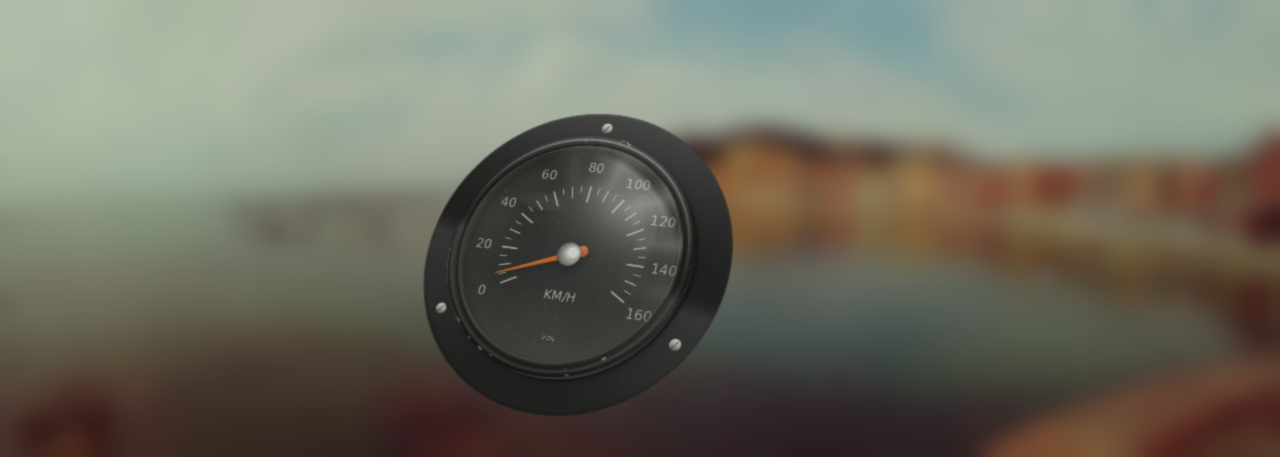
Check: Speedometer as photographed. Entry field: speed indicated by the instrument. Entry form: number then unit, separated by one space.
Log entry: 5 km/h
